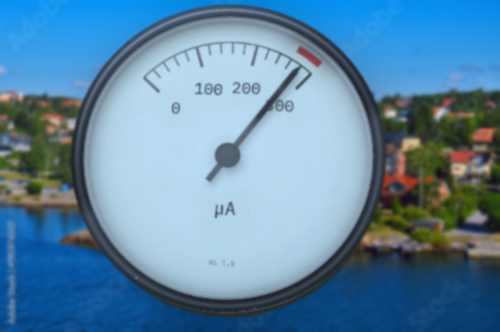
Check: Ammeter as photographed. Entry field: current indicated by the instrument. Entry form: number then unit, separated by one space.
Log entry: 280 µA
